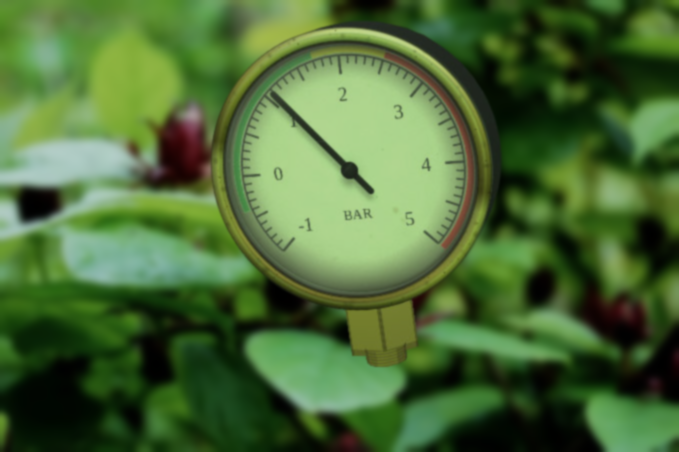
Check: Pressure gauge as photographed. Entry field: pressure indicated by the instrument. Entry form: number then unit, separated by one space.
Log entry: 1.1 bar
